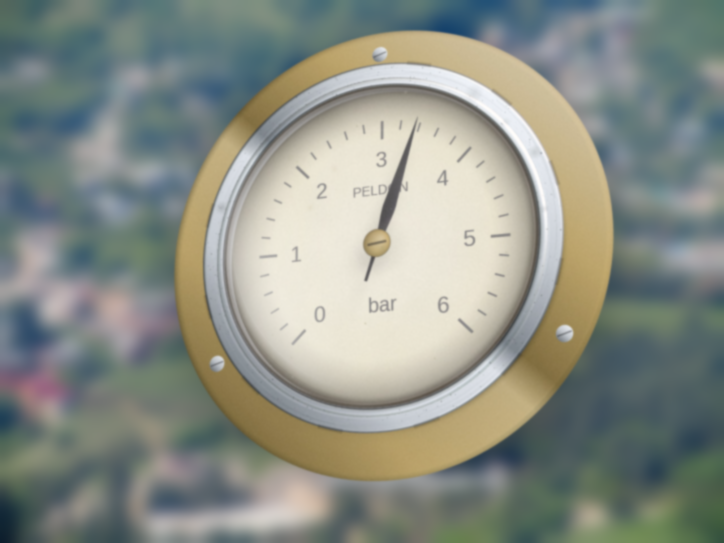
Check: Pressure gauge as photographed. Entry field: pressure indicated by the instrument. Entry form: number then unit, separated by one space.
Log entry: 3.4 bar
